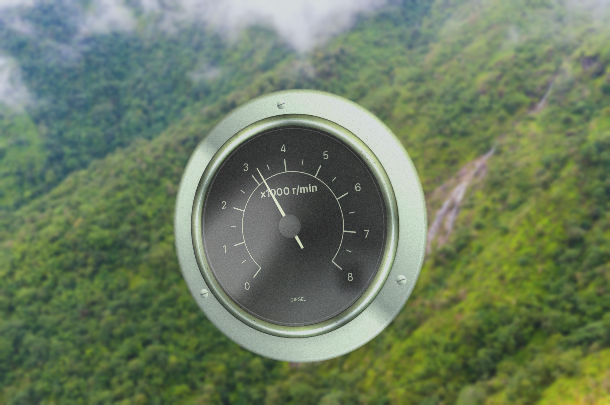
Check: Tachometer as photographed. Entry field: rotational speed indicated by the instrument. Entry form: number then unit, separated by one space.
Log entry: 3250 rpm
